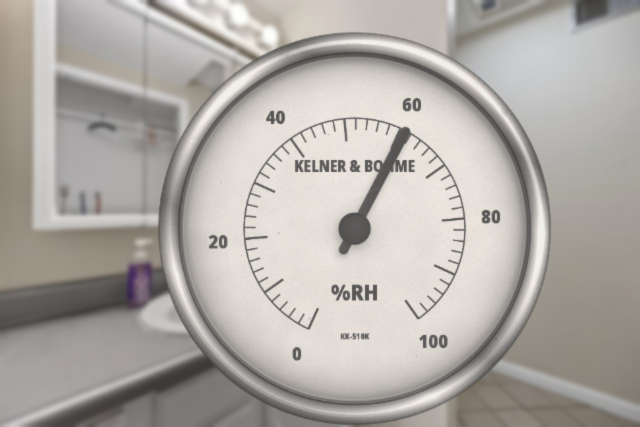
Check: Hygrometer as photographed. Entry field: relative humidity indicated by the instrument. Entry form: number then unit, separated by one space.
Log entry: 61 %
